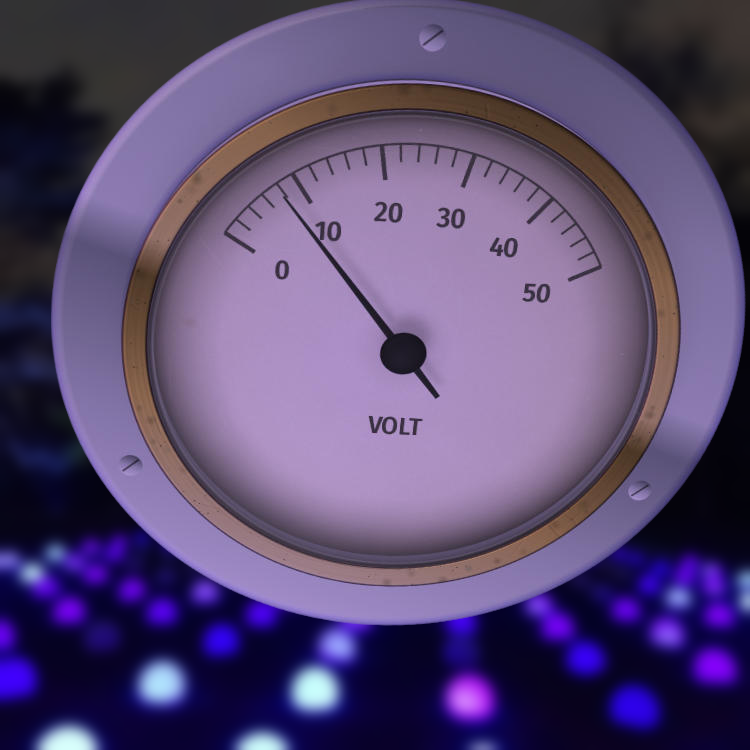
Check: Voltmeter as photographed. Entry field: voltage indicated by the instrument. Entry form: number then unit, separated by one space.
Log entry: 8 V
